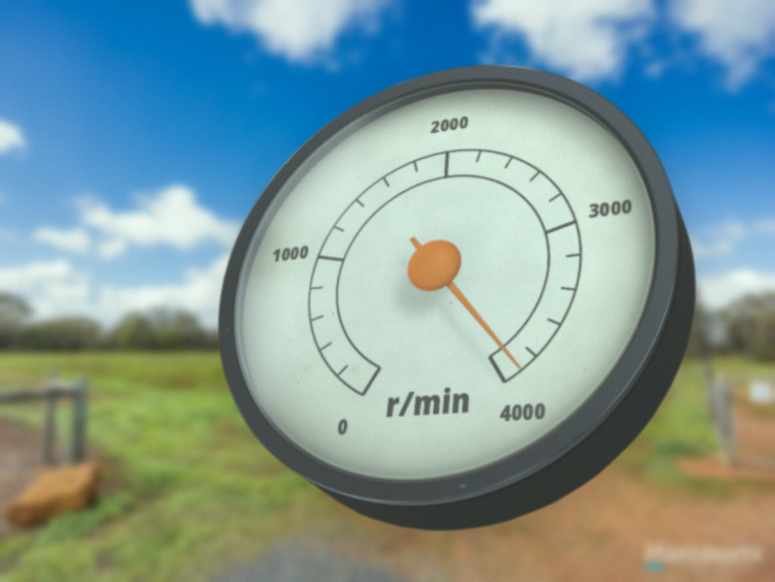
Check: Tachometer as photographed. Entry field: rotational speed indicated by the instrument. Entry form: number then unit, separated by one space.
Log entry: 3900 rpm
